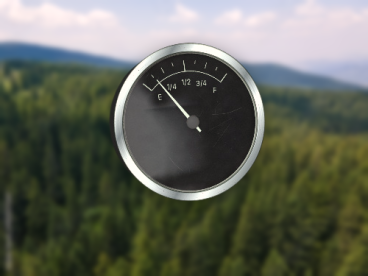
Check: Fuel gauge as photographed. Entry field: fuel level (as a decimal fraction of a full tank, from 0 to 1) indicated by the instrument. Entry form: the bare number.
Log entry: 0.125
